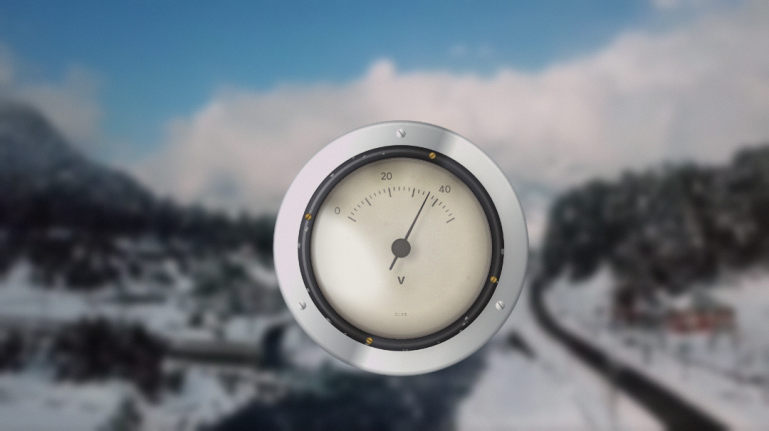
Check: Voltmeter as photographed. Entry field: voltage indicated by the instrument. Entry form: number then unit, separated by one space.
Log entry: 36 V
